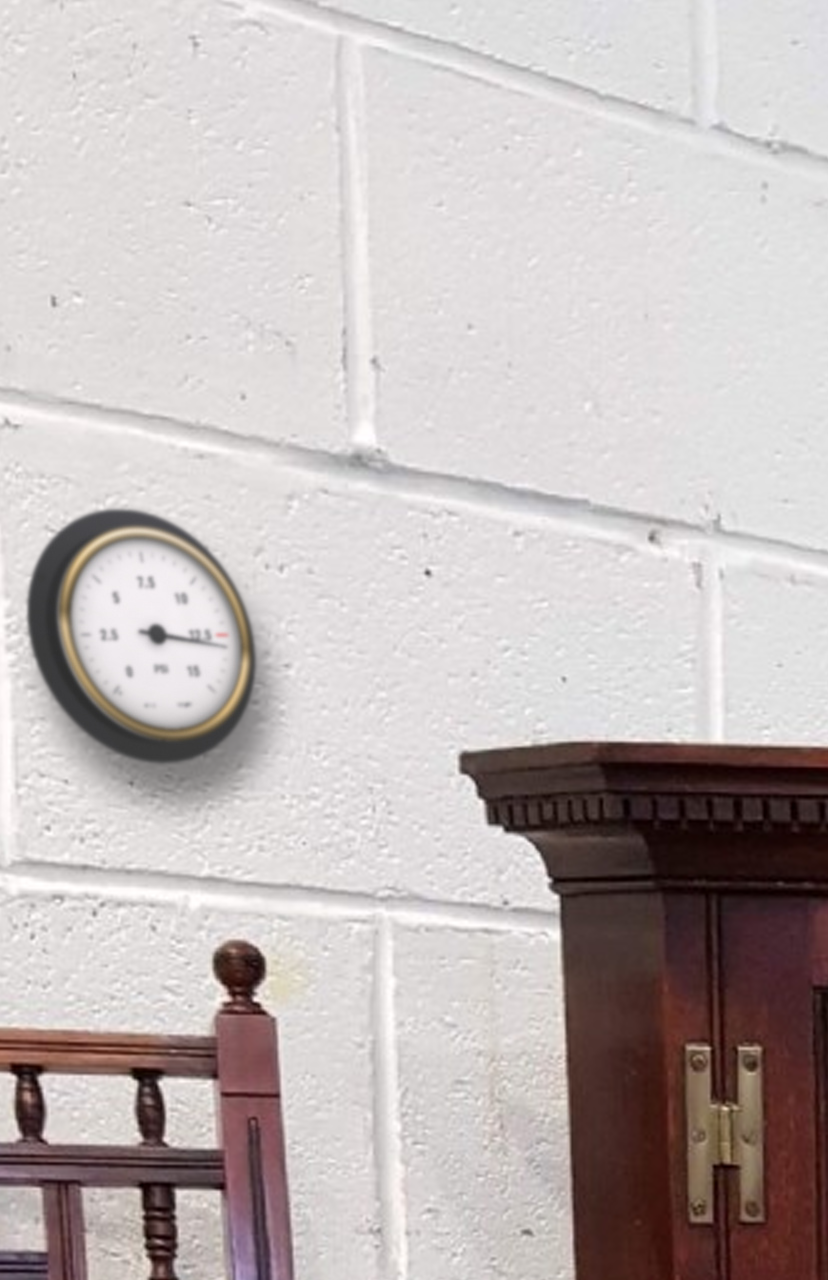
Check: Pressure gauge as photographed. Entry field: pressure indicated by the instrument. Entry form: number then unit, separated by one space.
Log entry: 13 psi
